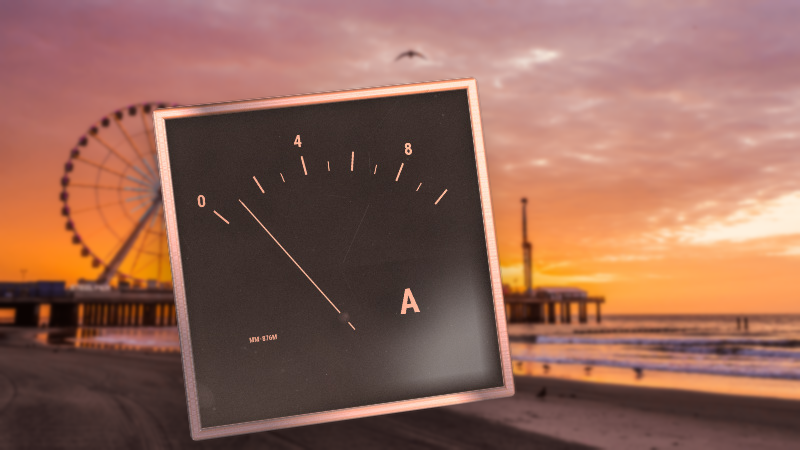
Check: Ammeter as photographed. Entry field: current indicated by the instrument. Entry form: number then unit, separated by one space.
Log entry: 1 A
